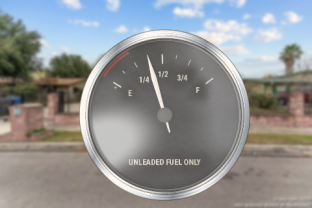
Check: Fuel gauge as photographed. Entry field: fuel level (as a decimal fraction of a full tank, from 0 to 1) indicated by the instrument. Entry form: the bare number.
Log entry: 0.375
